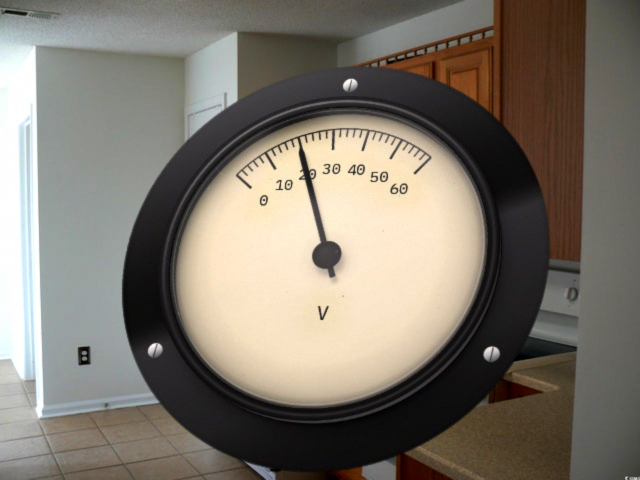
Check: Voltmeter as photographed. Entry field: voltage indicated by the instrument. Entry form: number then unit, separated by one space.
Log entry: 20 V
